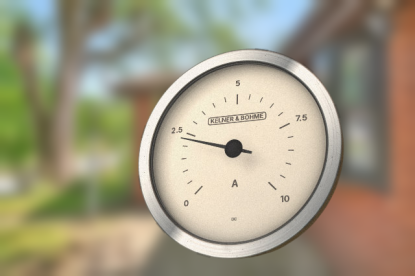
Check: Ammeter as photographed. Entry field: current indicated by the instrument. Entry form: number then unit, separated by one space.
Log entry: 2.25 A
